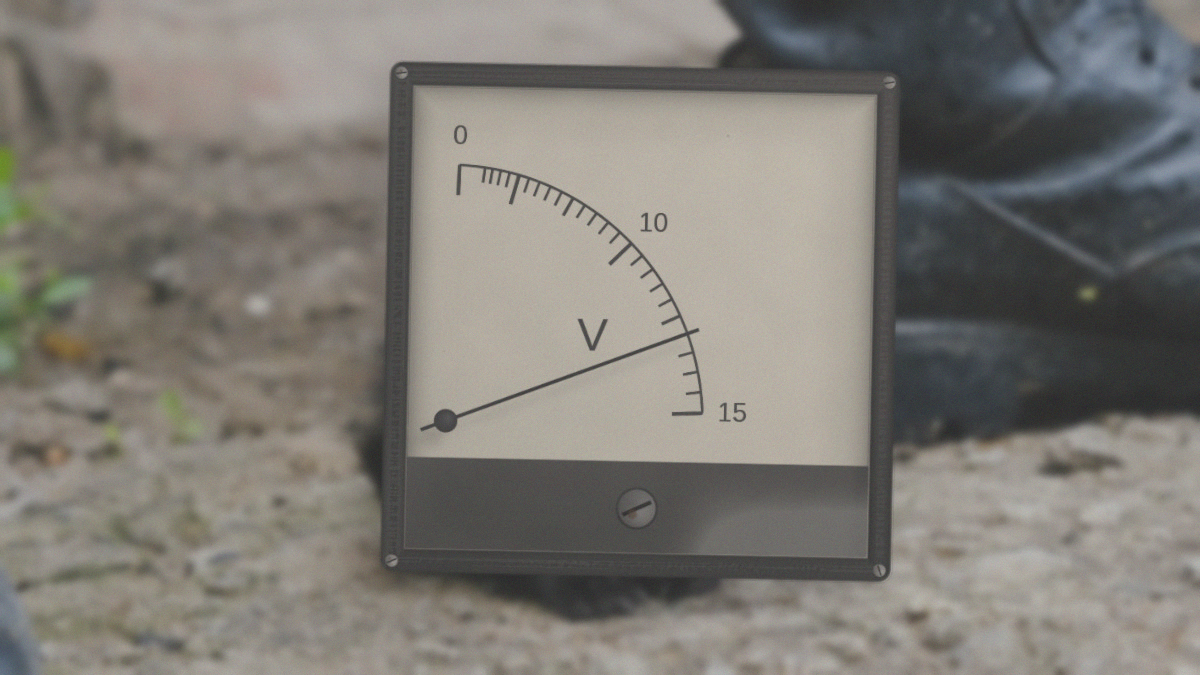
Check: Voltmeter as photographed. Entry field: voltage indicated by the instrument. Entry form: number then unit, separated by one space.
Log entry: 13 V
